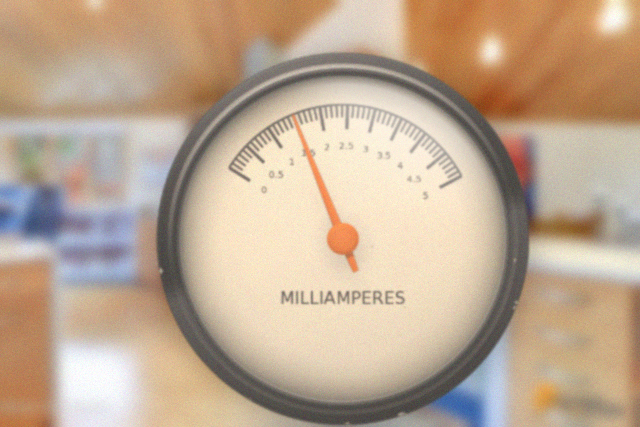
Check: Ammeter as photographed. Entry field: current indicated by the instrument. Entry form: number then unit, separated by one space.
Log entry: 1.5 mA
